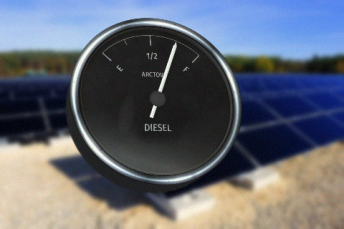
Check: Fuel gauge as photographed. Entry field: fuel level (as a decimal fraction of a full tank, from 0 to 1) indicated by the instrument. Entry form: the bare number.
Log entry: 0.75
